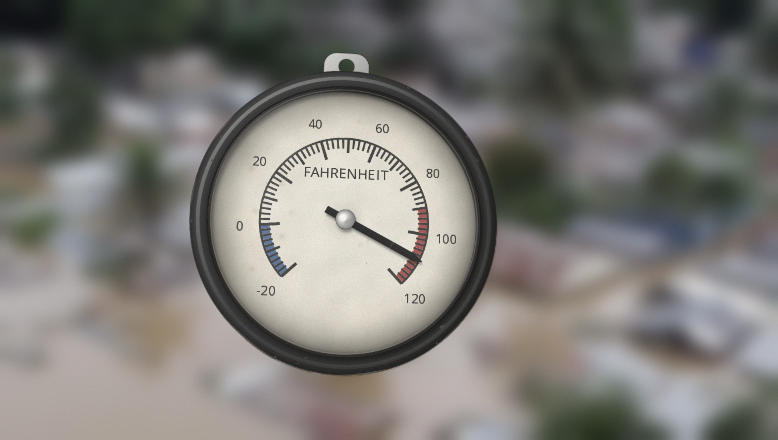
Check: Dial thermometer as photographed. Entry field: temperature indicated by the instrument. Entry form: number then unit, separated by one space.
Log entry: 110 °F
